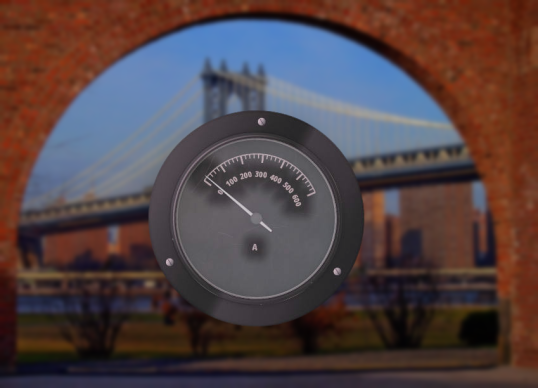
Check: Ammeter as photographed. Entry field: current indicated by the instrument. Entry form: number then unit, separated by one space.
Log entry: 20 A
